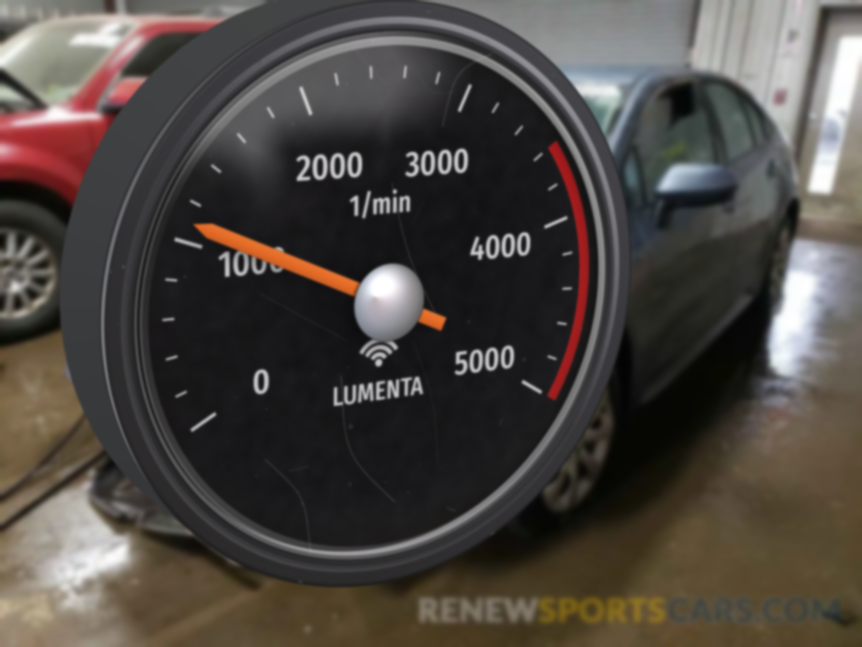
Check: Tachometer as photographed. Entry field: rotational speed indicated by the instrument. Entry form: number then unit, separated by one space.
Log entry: 1100 rpm
